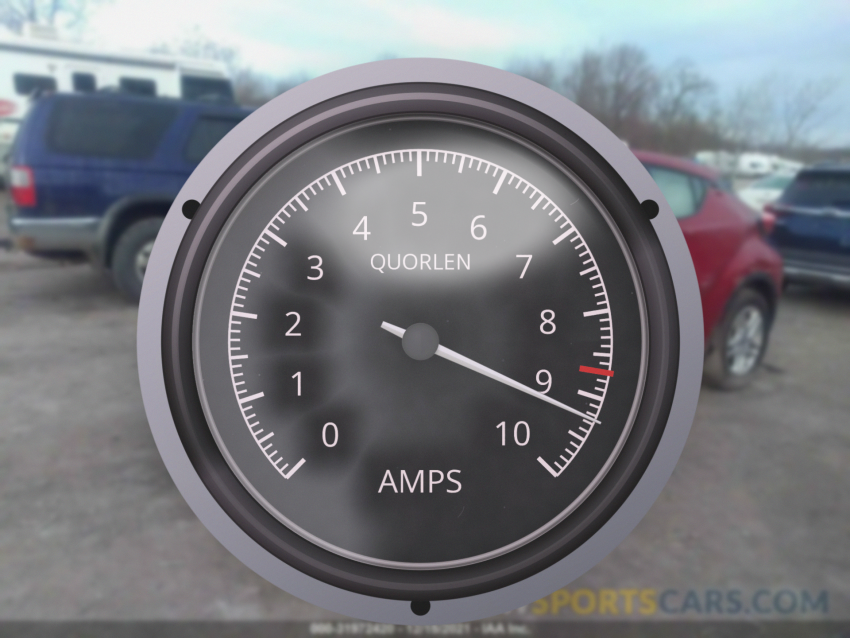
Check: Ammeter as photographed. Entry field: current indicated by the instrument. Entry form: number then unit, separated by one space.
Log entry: 9.25 A
